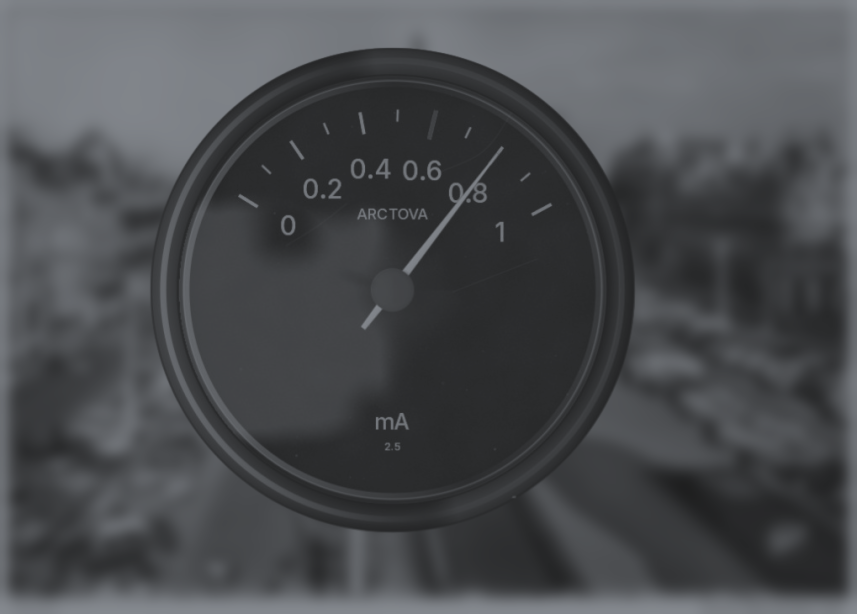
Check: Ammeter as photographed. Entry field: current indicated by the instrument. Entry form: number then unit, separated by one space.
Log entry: 0.8 mA
